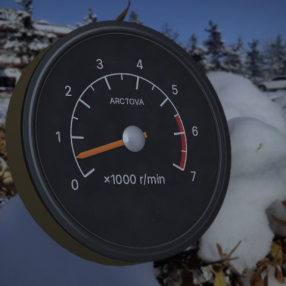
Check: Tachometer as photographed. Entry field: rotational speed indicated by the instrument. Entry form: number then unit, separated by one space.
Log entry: 500 rpm
